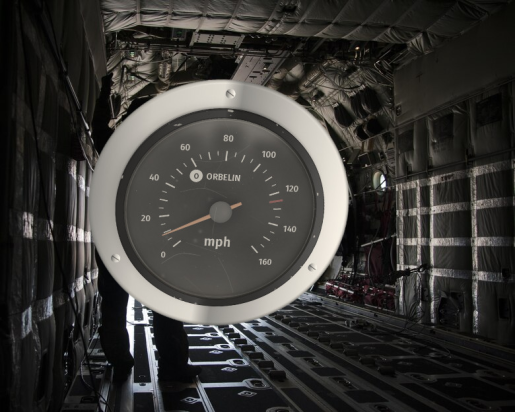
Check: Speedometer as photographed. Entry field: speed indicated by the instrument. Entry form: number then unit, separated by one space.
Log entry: 10 mph
